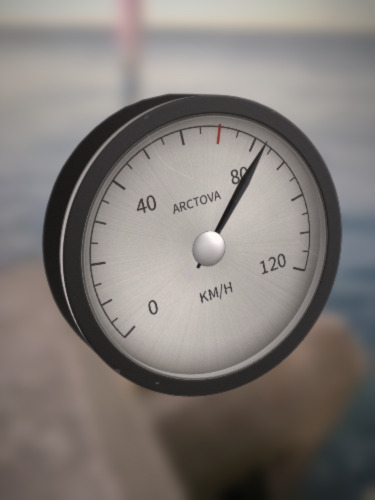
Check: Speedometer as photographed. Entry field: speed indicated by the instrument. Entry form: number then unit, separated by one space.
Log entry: 82.5 km/h
